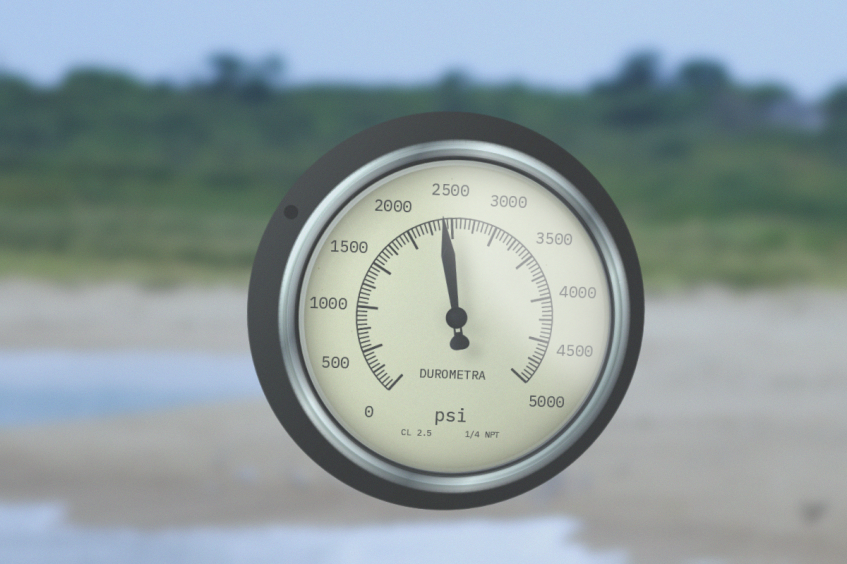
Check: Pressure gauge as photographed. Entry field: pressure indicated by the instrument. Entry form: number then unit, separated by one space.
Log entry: 2400 psi
